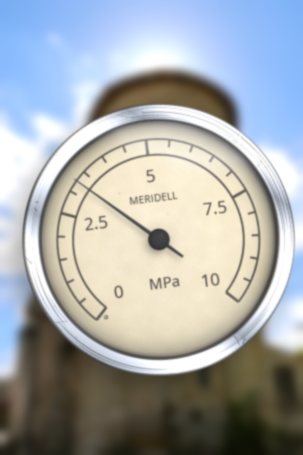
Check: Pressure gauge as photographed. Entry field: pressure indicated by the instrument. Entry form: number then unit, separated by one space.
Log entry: 3.25 MPa
